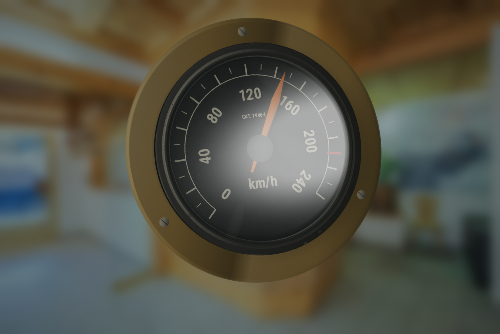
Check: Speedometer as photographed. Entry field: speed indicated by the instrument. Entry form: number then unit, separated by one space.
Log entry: 145 km/h
